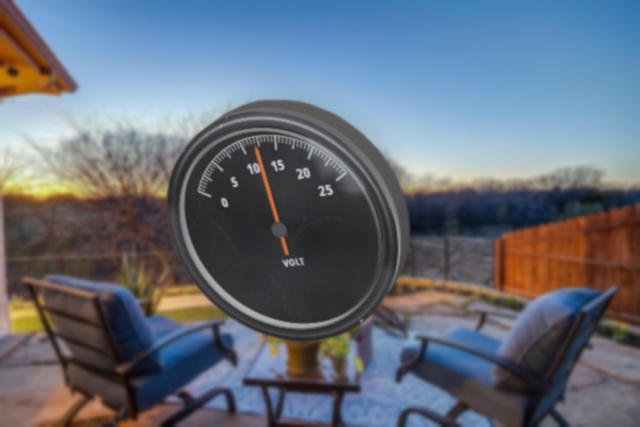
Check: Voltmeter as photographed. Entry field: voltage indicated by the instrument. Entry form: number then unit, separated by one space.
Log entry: 12.5 V
